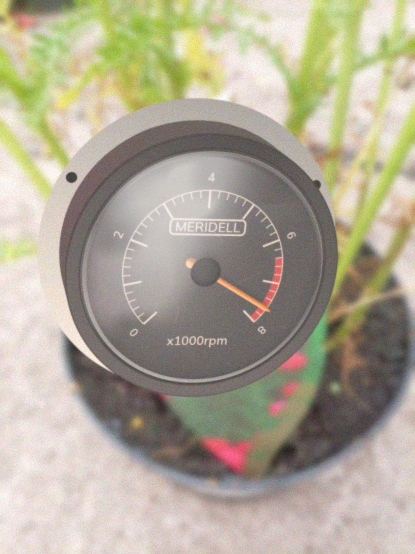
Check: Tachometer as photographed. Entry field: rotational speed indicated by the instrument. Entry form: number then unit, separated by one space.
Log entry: 7600 rpm
